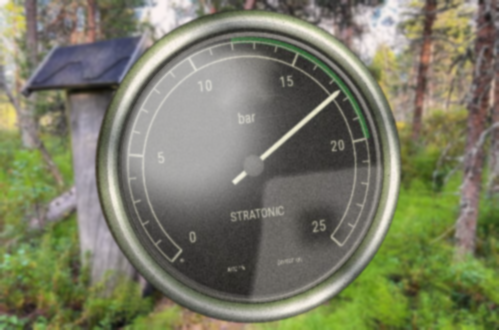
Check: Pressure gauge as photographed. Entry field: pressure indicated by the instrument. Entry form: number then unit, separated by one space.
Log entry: 17.5 bar
